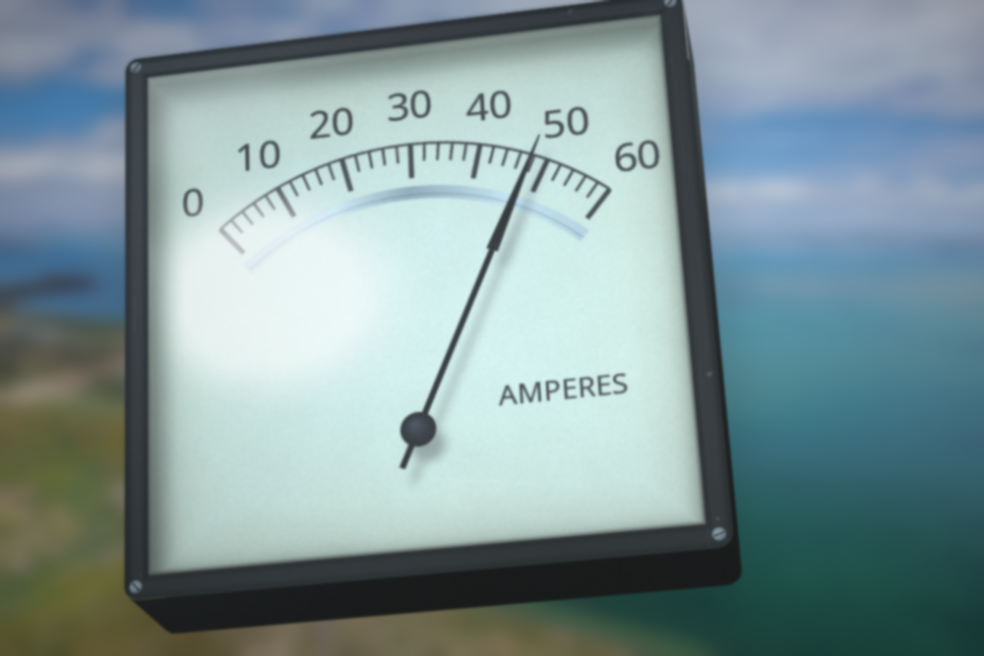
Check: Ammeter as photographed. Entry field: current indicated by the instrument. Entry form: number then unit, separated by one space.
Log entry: 48 A
